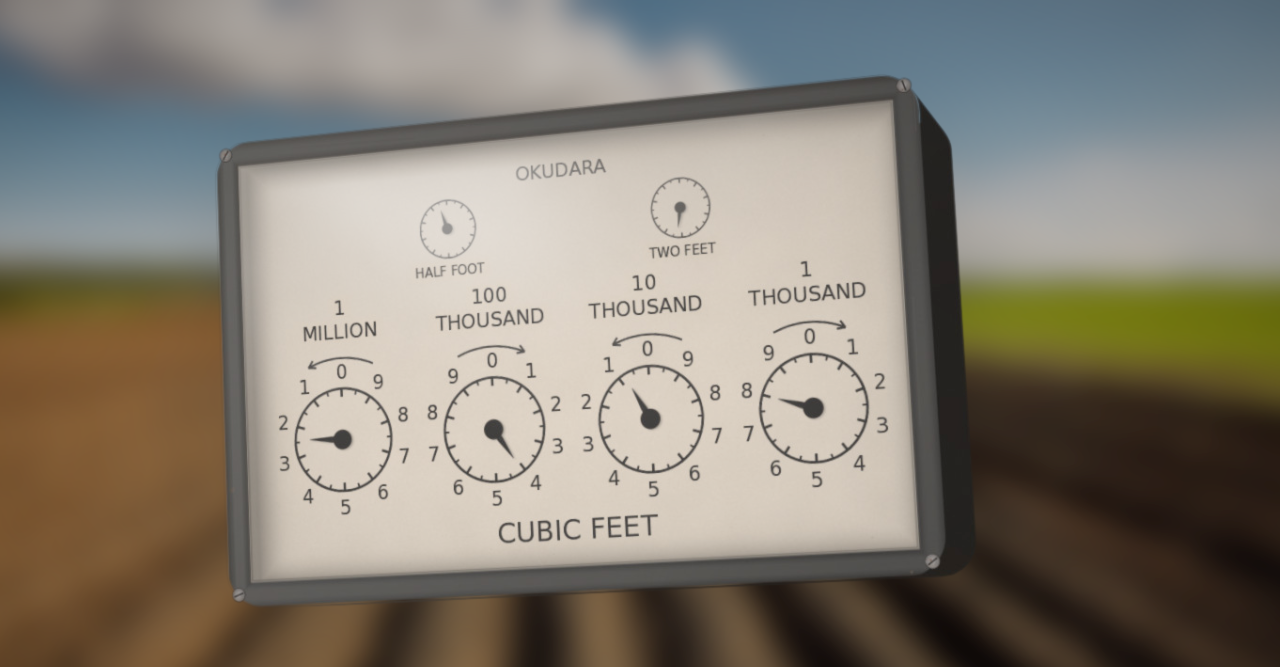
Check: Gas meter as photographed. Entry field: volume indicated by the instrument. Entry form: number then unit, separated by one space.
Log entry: 240800 ft³
